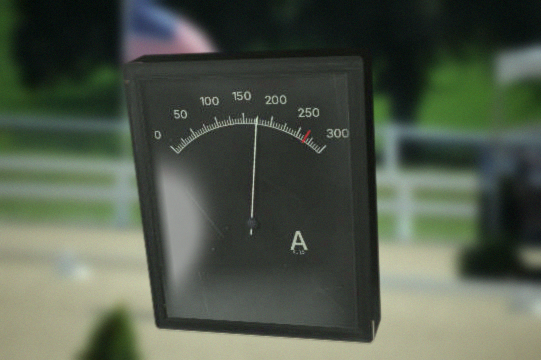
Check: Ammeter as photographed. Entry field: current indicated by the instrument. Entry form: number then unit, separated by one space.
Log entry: 175 A
